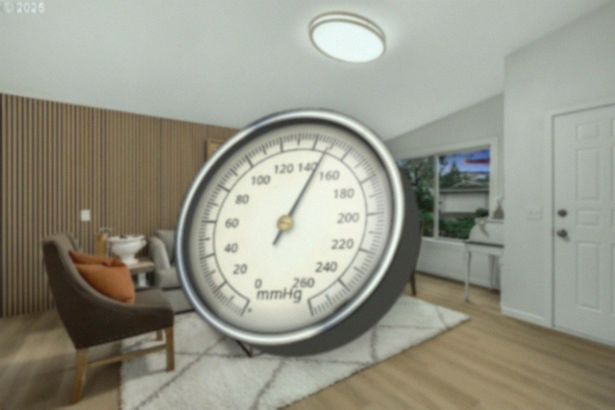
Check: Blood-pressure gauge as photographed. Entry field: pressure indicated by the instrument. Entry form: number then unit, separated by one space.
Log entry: 150 mmHg
